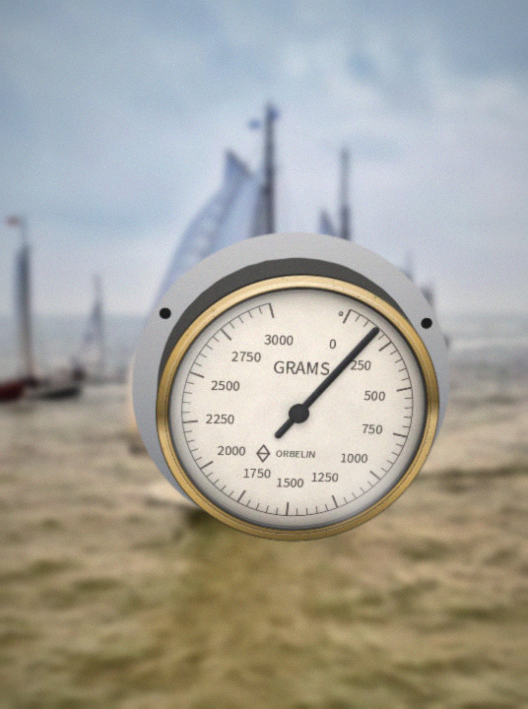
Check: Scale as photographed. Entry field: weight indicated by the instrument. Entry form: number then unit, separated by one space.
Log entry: 150 g
